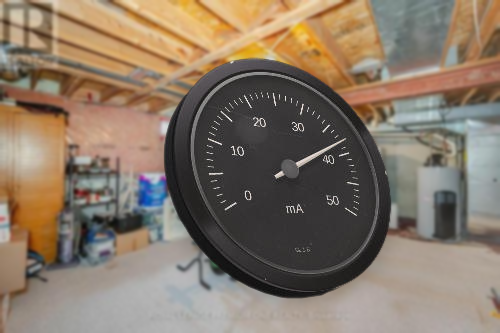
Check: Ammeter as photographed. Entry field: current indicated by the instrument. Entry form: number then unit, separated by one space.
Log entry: 38 mA
